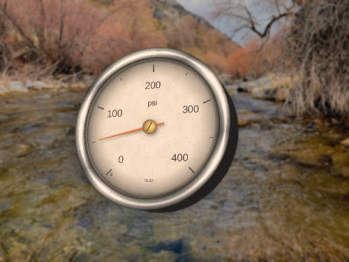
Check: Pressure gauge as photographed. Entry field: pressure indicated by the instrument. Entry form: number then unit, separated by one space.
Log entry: 50 psi
